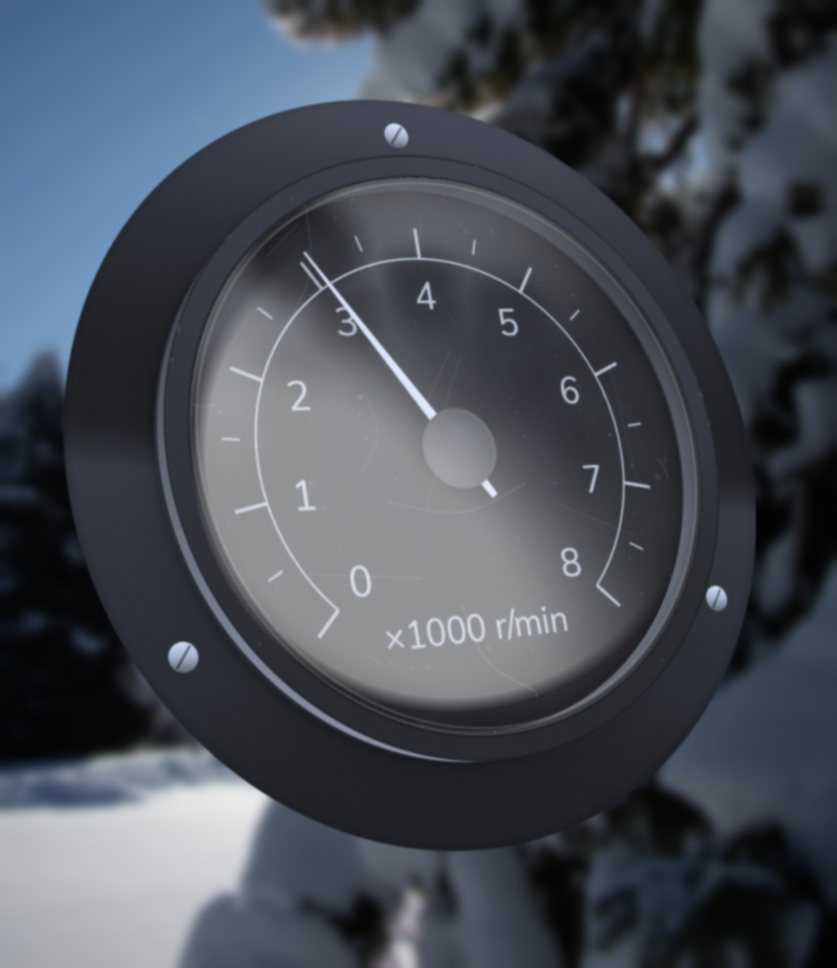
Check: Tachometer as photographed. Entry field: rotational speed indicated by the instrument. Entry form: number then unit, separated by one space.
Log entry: 3000 rpm
